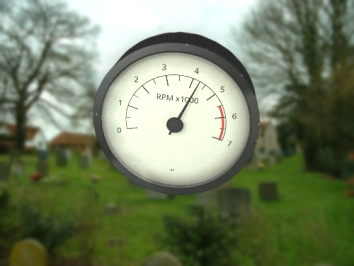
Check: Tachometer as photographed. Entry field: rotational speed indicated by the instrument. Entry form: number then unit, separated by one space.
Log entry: 4250 rpm
